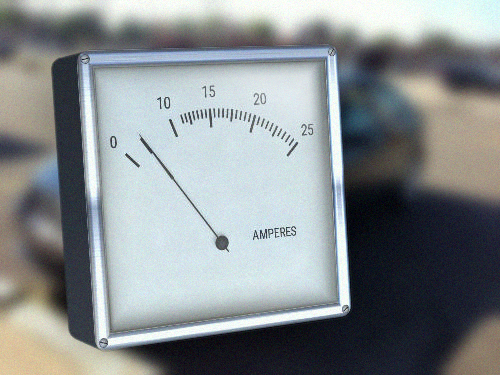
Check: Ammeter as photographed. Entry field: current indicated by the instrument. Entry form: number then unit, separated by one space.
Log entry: 5 A
